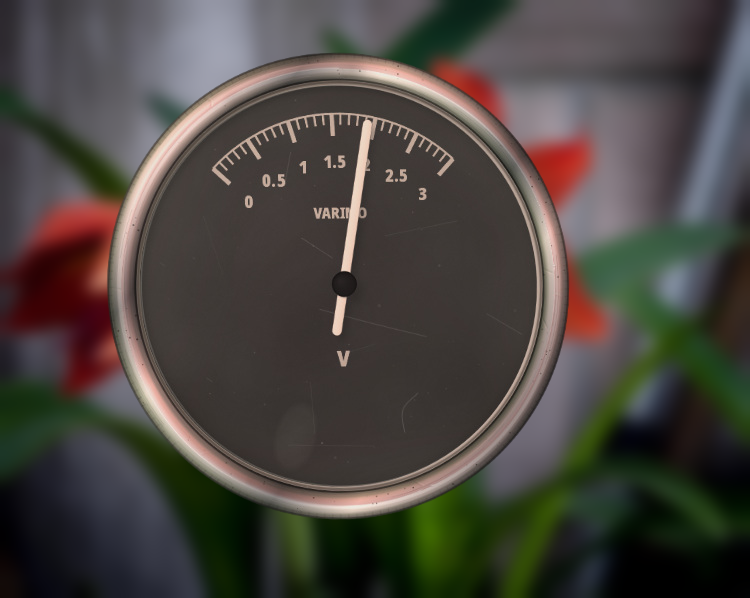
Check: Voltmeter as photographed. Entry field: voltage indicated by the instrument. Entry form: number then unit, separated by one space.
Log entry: 1.9 V
